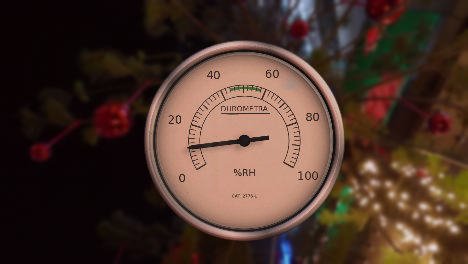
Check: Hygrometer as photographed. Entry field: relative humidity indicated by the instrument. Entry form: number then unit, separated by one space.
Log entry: 10 %
